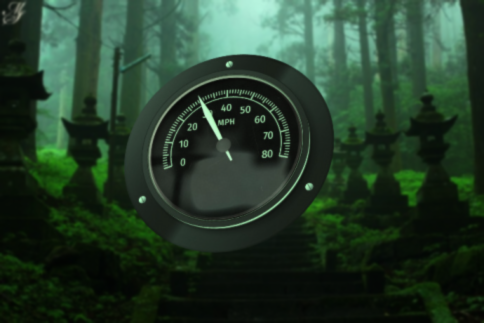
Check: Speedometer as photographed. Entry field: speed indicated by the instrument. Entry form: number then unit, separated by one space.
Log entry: 30 mph
